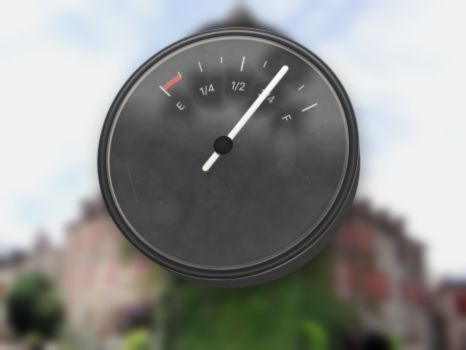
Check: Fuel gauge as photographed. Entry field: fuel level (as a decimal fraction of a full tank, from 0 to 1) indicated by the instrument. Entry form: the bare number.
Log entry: 0.75
